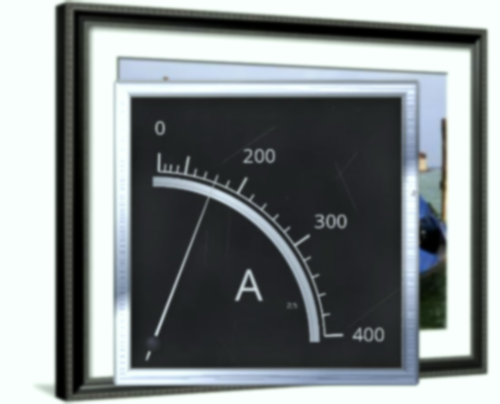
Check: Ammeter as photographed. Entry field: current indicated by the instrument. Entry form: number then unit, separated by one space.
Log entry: 160 A
